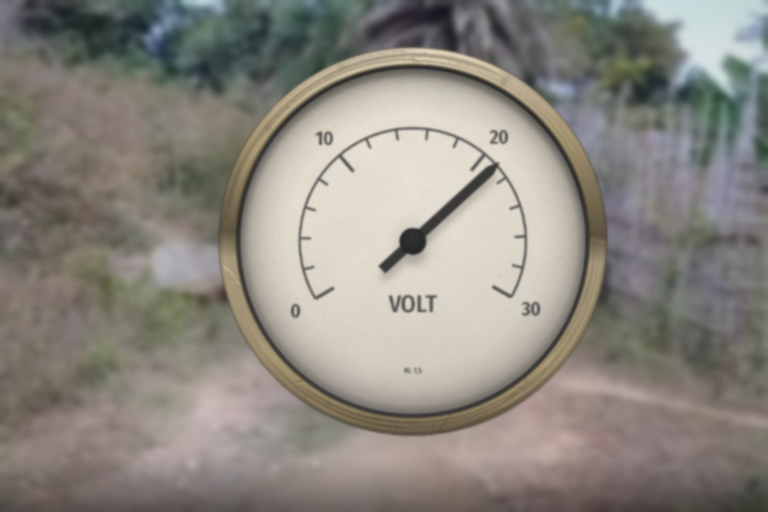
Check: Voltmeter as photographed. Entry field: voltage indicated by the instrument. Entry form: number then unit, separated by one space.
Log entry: 21 V
